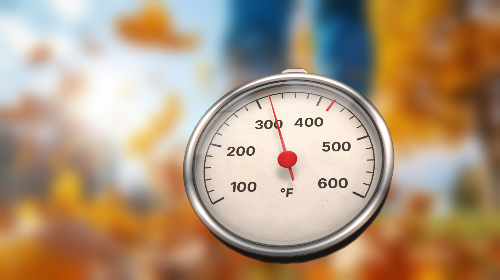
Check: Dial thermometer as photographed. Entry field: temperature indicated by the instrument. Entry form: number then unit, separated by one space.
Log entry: 320 °F
